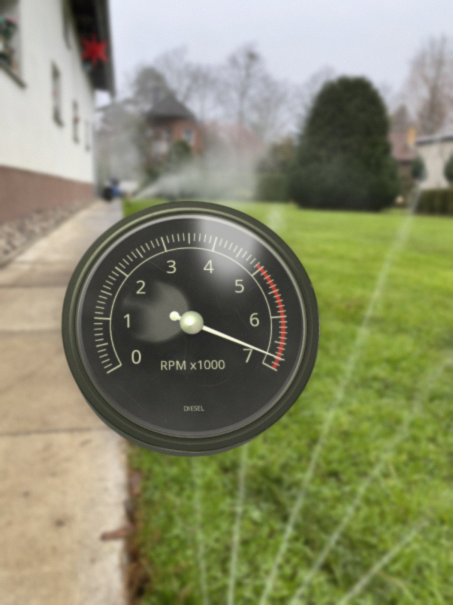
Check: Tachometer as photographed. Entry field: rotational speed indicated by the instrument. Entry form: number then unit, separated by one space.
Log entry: 6800 rpm
